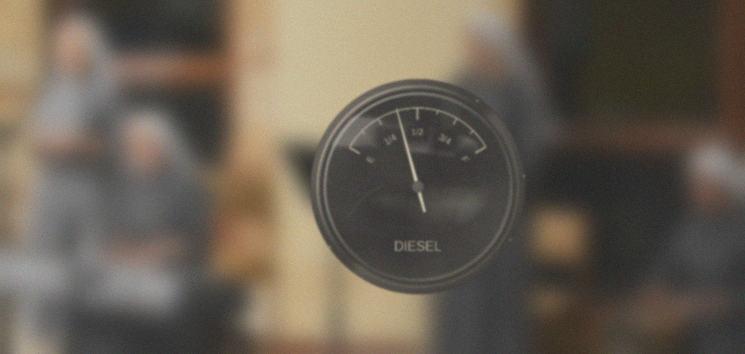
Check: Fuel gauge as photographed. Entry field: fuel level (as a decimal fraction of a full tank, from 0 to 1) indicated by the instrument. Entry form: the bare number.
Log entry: 0.375
